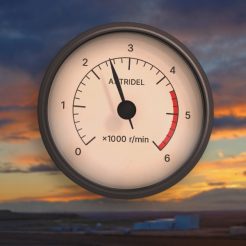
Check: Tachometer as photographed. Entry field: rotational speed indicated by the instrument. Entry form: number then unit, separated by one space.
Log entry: 2500 rpm
